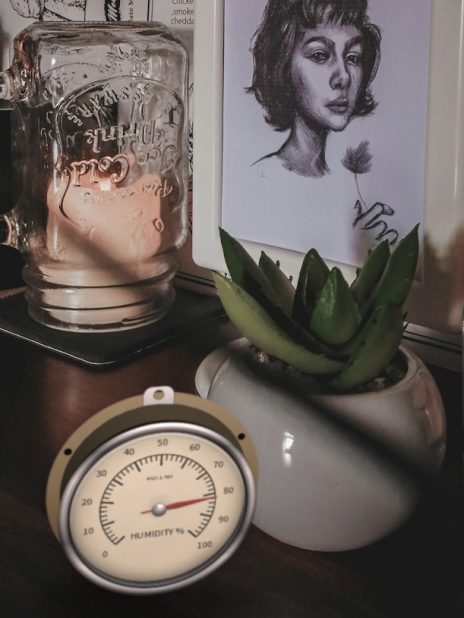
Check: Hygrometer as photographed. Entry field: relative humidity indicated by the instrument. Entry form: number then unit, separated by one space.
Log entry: 80 %
